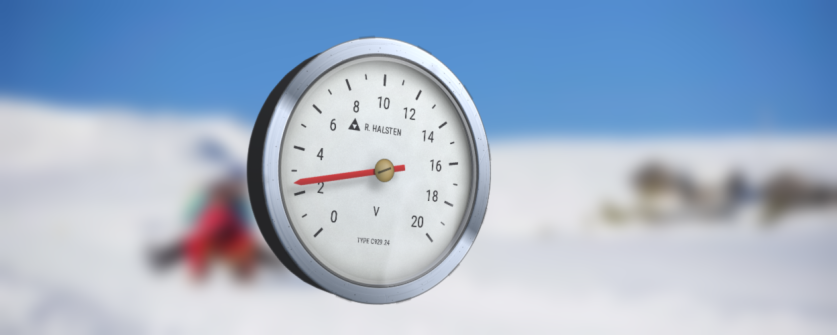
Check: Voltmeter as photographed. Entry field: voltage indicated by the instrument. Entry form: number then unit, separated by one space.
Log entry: 2.5 V
